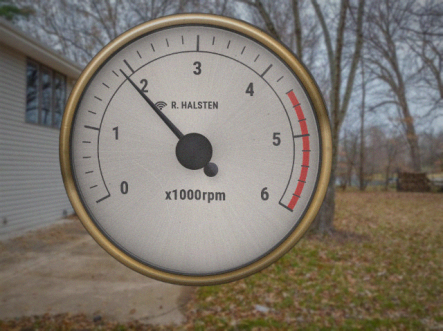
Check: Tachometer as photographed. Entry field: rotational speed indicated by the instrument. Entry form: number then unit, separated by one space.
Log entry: 1900 rpm
